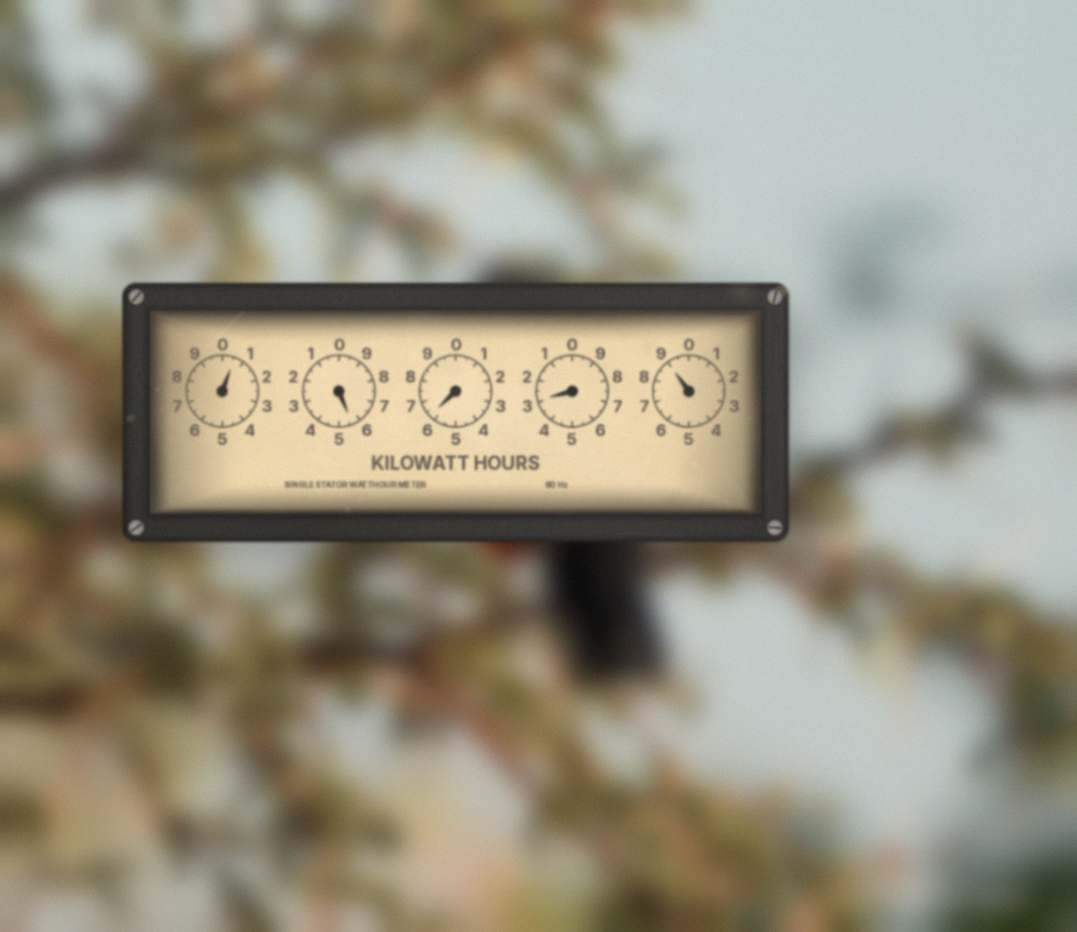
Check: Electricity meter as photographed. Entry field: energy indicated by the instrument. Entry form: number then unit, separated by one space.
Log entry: 5629 kWh
